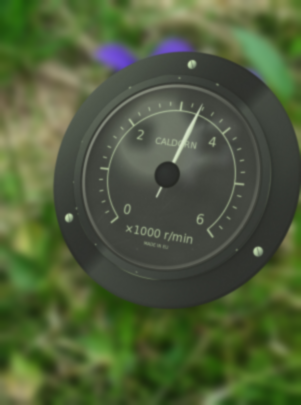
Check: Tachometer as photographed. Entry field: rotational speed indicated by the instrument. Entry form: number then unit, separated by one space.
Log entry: 3400 rpm
